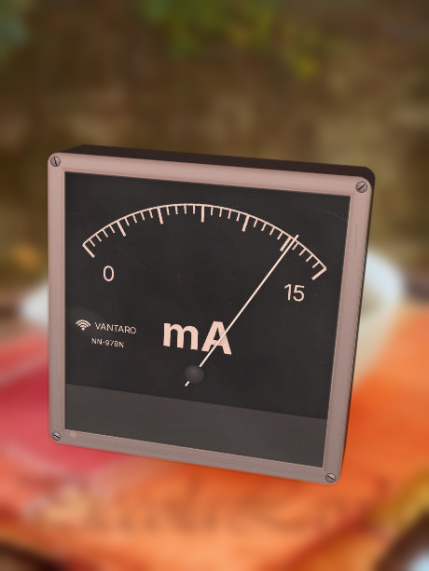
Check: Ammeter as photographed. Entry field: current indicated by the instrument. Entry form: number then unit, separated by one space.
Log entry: 12.75 mA
